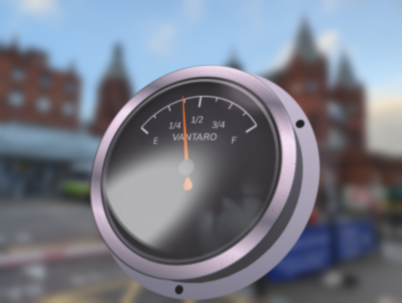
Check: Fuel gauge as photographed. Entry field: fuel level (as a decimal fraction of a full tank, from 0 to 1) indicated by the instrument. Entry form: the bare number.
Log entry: 0.375
